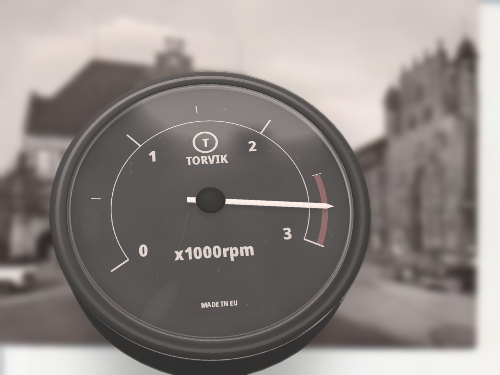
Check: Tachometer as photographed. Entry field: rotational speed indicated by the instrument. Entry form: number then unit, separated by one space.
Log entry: 2750 rpm
